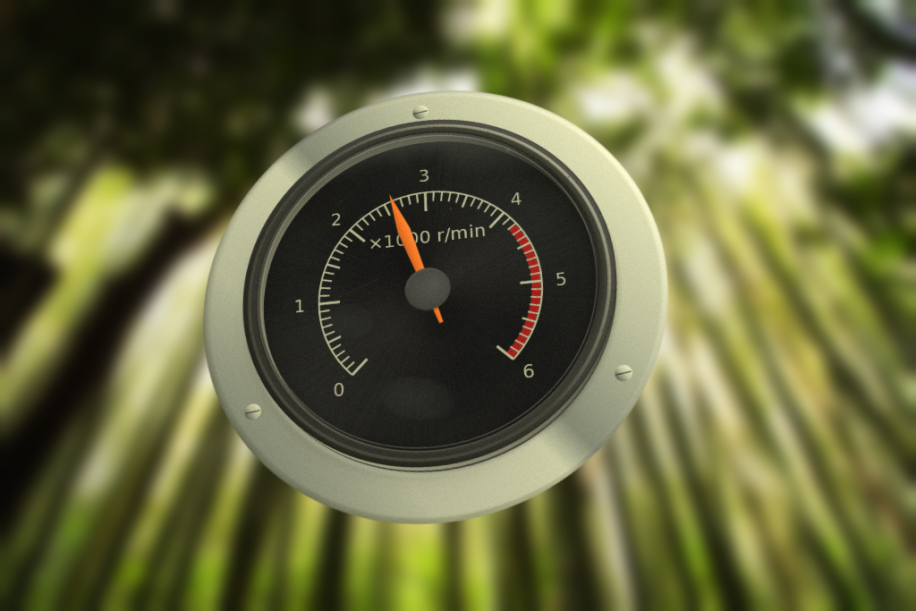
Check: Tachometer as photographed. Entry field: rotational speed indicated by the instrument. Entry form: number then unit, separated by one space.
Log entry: 2600 rpm
